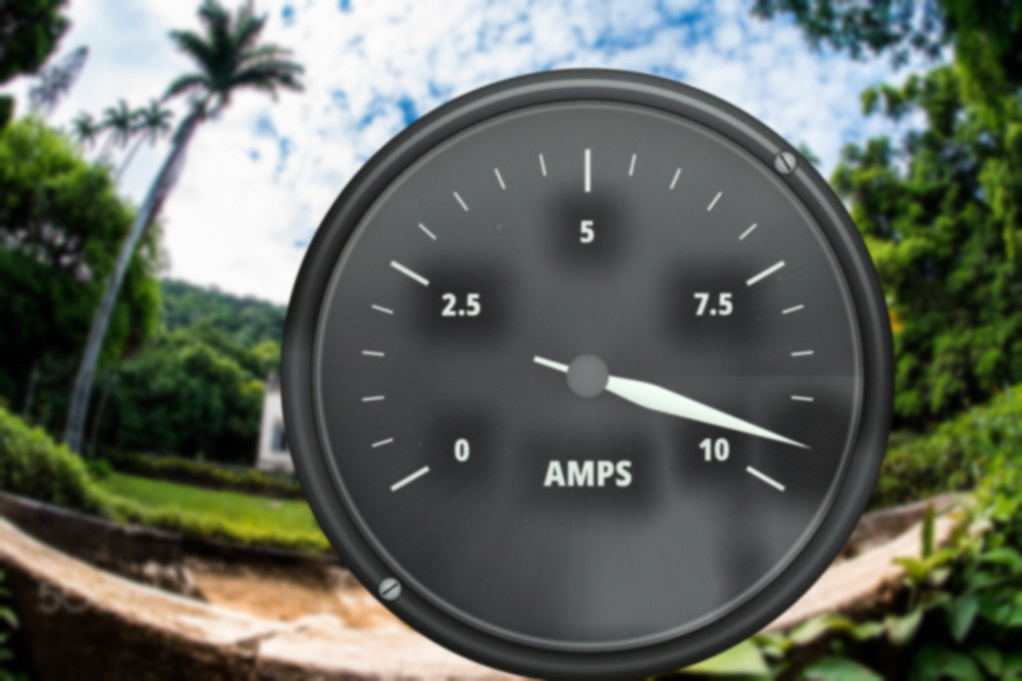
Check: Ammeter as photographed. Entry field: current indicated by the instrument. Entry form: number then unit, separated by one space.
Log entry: 9.5 A
